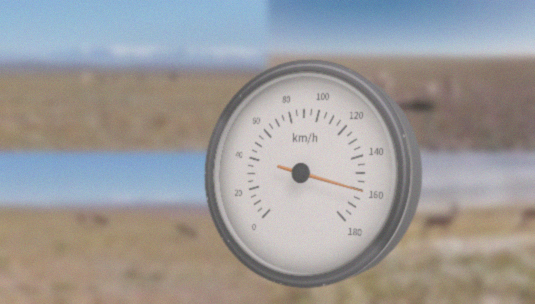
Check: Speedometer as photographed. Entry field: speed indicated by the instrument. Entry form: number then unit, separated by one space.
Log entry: 160 km/h
